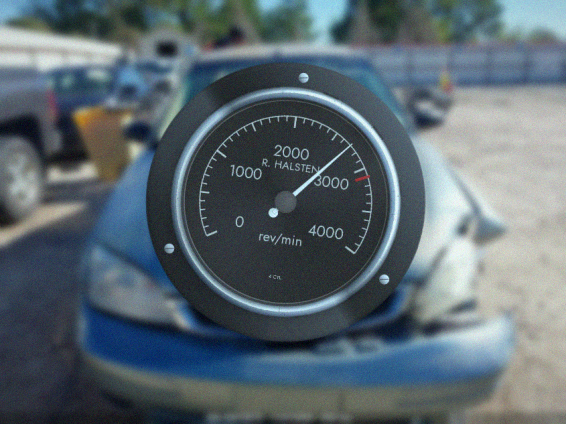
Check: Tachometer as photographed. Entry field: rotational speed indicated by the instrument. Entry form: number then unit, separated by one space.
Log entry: 2700 rpm
